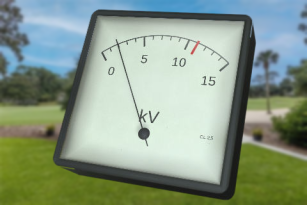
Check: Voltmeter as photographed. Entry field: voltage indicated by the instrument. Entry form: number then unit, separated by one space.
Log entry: 2 kV
